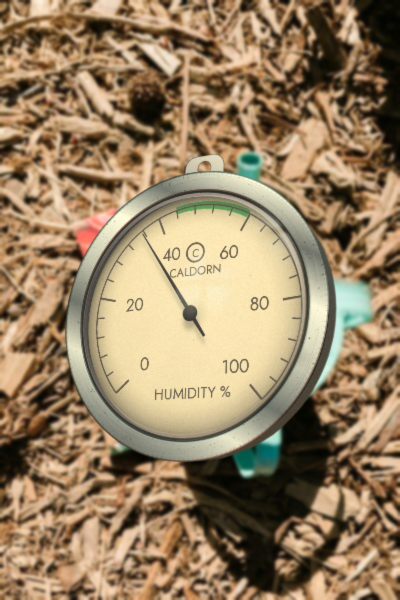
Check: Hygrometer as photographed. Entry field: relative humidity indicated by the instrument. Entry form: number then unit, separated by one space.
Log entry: 36 %
